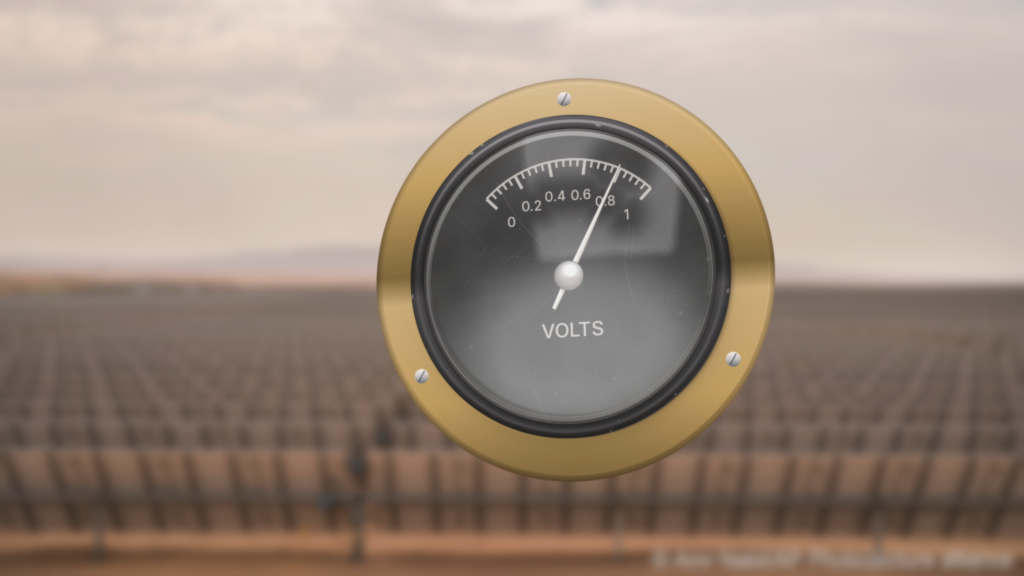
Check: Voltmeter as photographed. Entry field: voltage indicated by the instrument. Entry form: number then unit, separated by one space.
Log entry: 0.8 V
